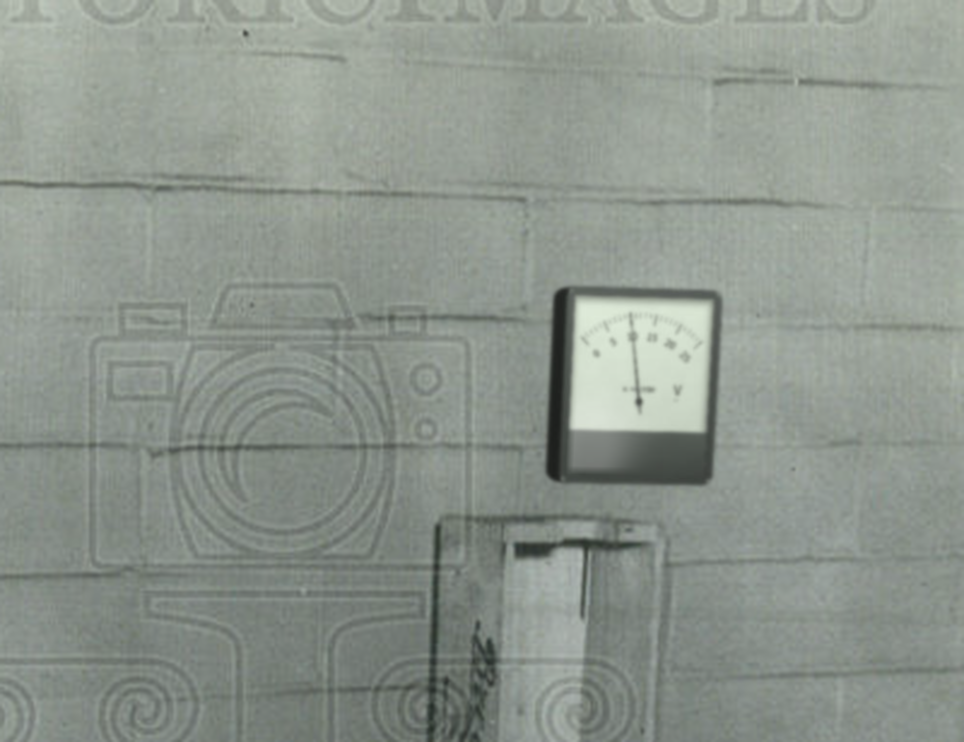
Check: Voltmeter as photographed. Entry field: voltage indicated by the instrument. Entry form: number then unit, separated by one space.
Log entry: 10 V
